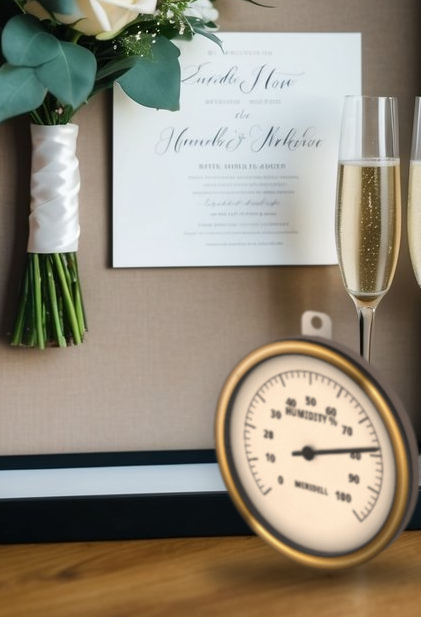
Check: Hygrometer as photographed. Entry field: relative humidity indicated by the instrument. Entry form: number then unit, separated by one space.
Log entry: 78 %
